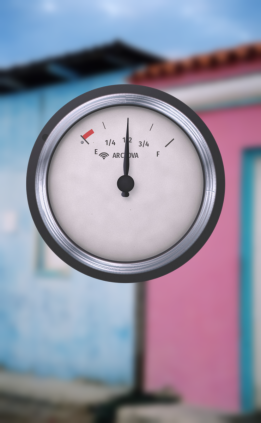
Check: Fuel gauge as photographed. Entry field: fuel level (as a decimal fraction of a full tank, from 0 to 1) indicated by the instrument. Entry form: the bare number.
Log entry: 0.5
